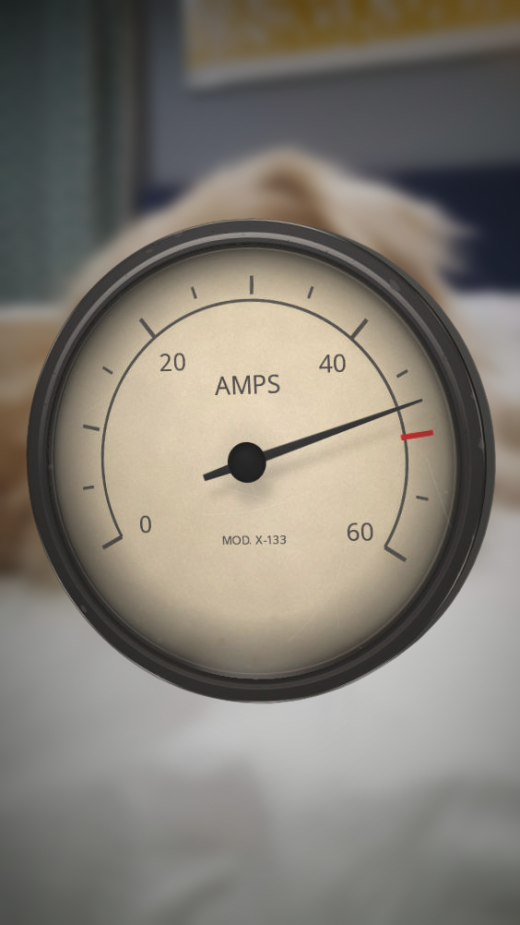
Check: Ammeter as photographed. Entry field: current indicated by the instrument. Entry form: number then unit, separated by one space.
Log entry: 47.5 A
